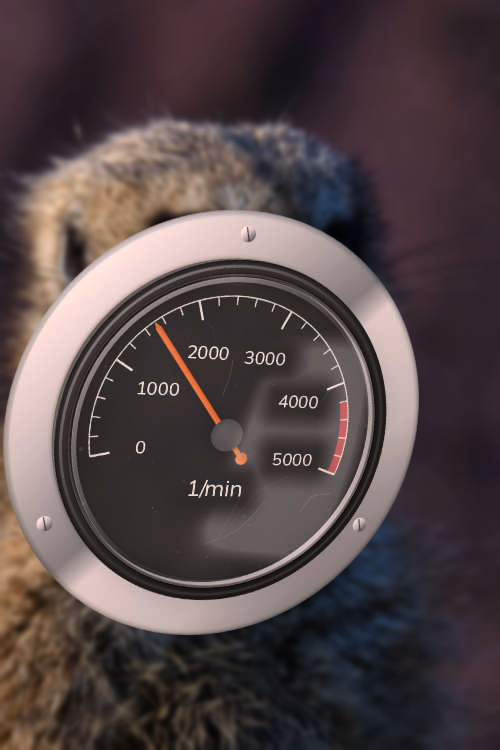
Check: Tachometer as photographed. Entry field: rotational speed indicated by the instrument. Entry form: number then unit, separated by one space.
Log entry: 1500 rpm
